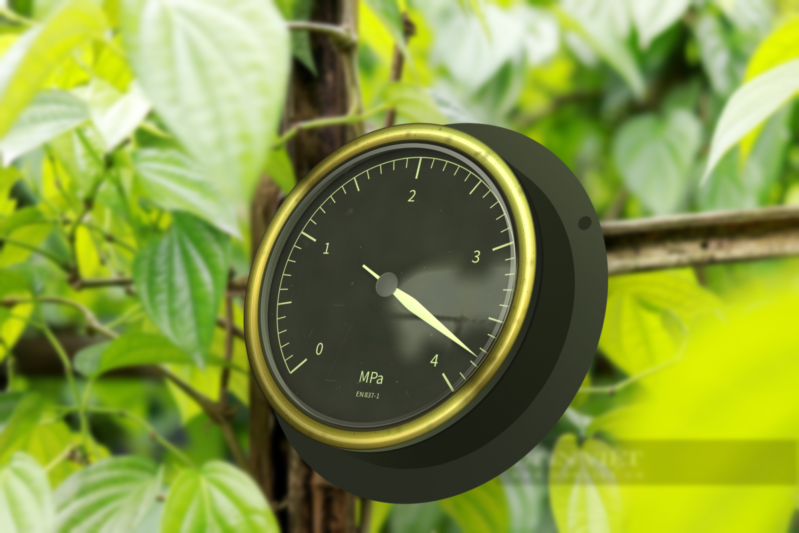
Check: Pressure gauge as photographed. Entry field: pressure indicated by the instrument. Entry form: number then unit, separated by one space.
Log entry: 3.75 MPa
